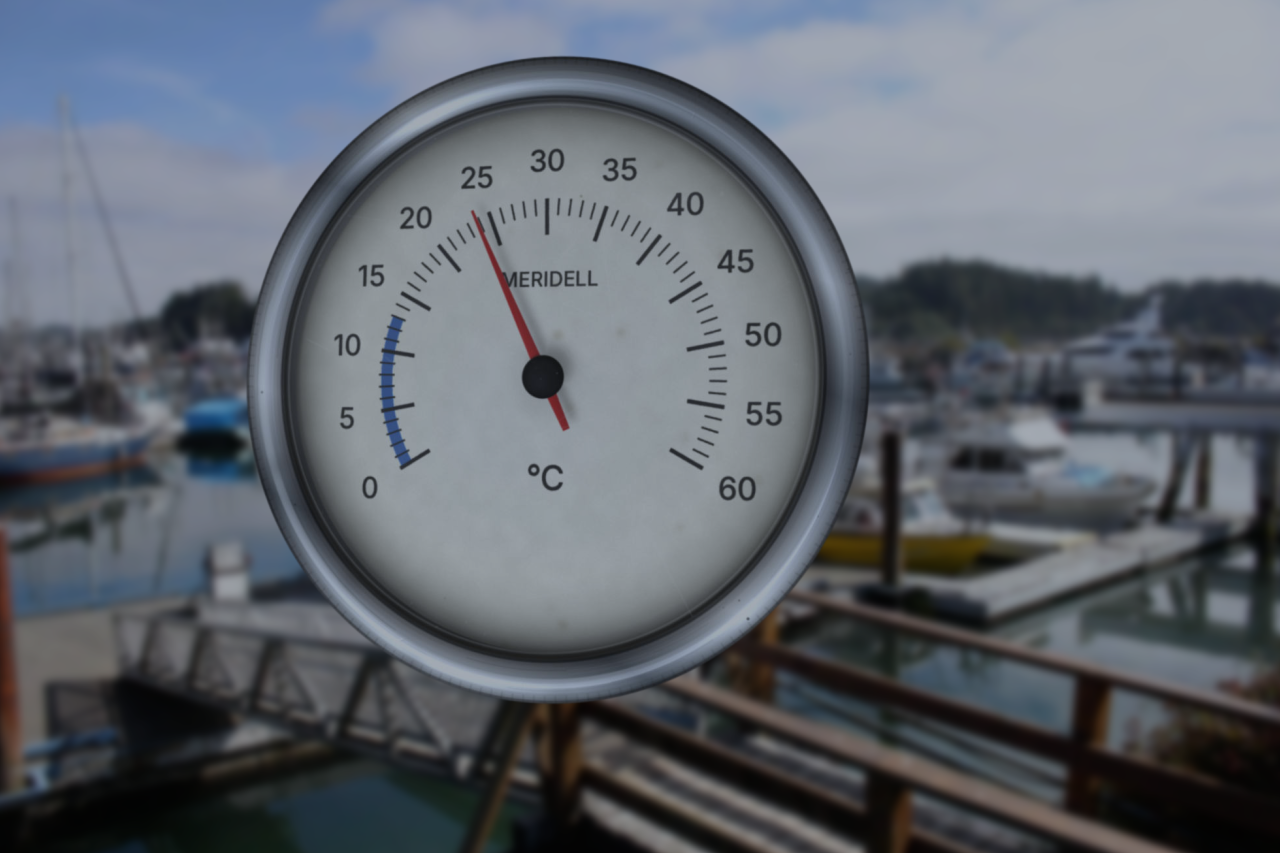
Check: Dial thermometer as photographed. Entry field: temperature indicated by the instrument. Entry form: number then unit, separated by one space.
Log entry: 24 °C
